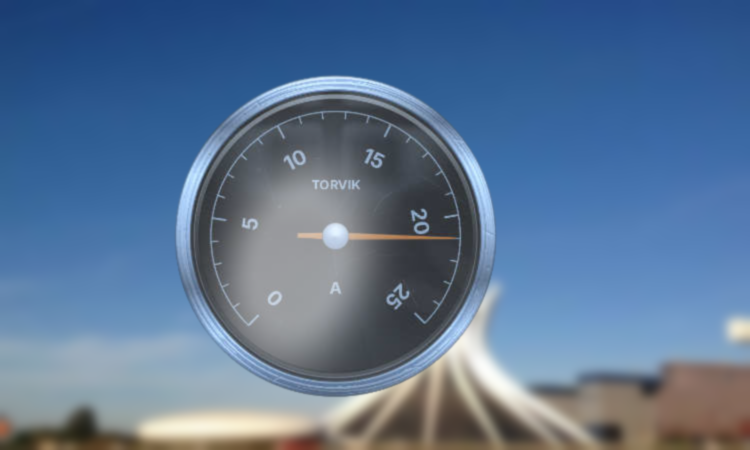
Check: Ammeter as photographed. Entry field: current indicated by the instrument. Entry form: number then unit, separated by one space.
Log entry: 21 A
